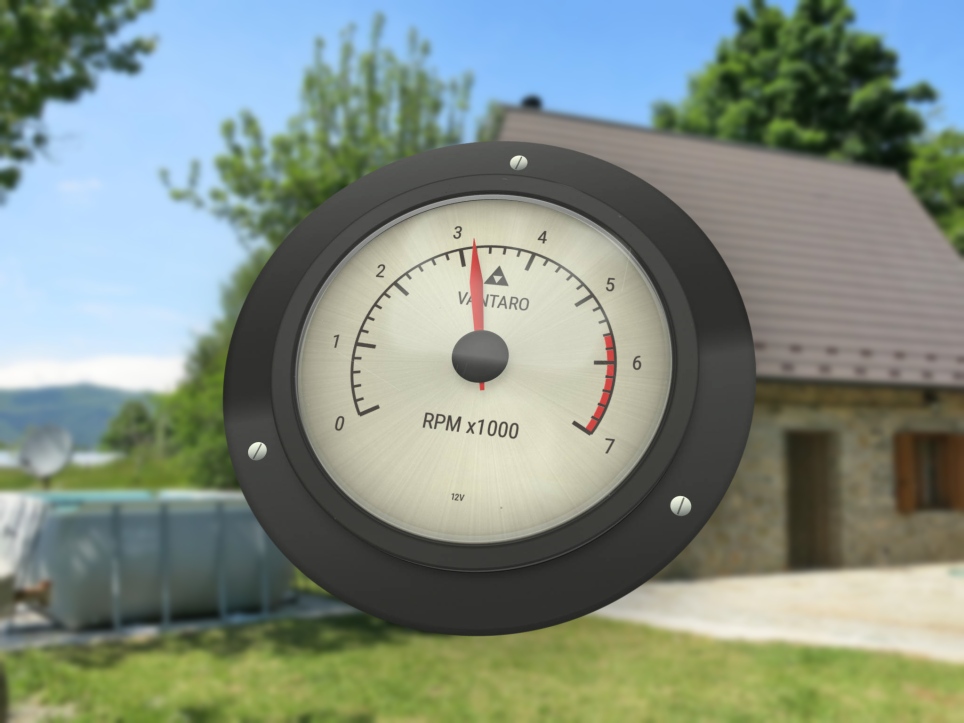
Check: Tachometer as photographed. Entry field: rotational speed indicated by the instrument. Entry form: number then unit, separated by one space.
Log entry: 3200 rpm
